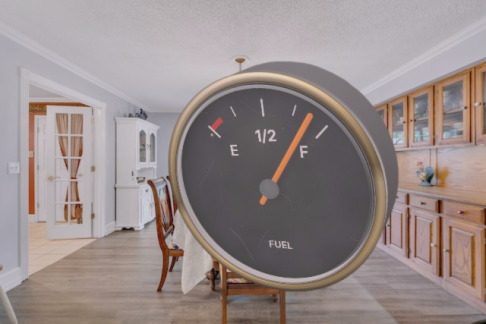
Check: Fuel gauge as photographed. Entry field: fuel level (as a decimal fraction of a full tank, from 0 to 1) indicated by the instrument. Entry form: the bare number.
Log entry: 0.875
